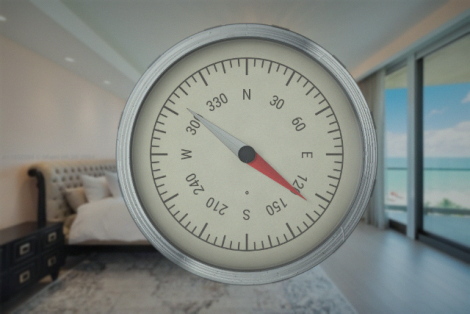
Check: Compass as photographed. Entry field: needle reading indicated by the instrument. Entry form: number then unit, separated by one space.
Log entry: 127.5 °
